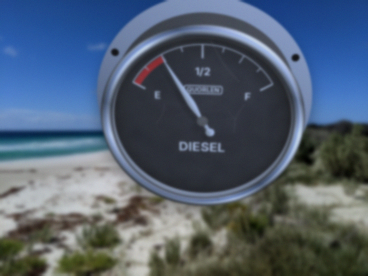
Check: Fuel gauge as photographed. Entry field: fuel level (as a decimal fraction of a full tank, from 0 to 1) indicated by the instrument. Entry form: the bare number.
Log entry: 0.25
